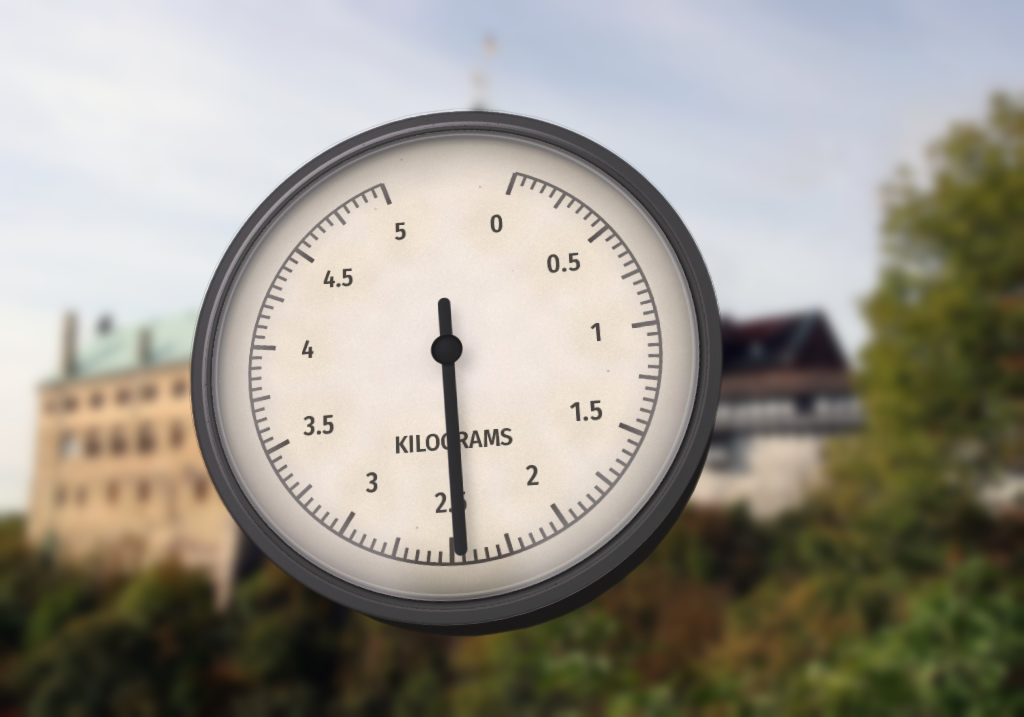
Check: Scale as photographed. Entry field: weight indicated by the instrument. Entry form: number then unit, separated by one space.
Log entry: 2.45 kg
